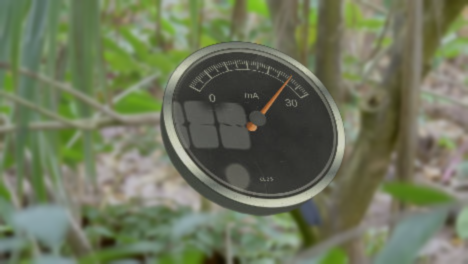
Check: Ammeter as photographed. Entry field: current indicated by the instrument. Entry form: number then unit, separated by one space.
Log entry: 25 mA
